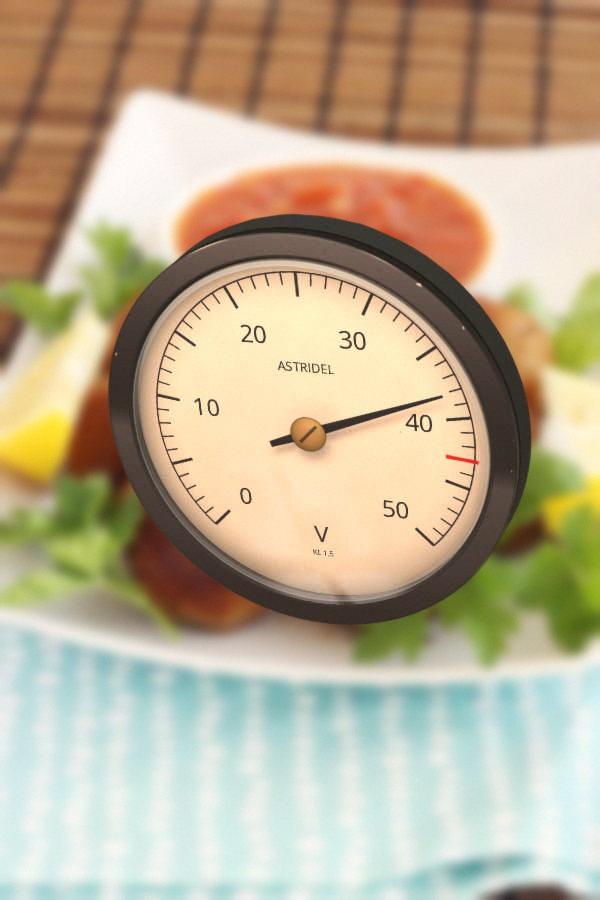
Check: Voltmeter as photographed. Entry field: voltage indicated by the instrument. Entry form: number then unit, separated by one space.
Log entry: 38 V
